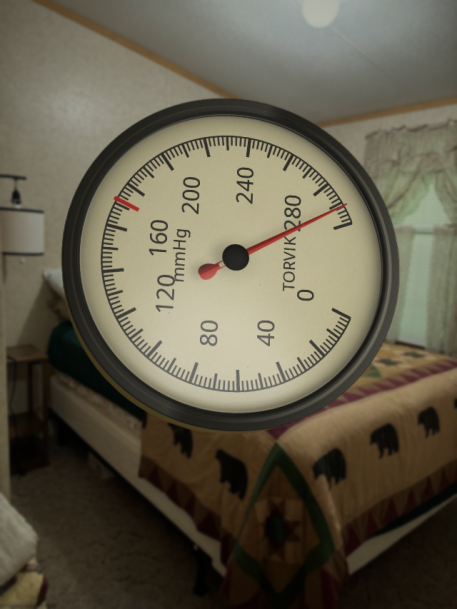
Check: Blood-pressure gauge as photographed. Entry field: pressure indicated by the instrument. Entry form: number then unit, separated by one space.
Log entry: 292 mmHg
